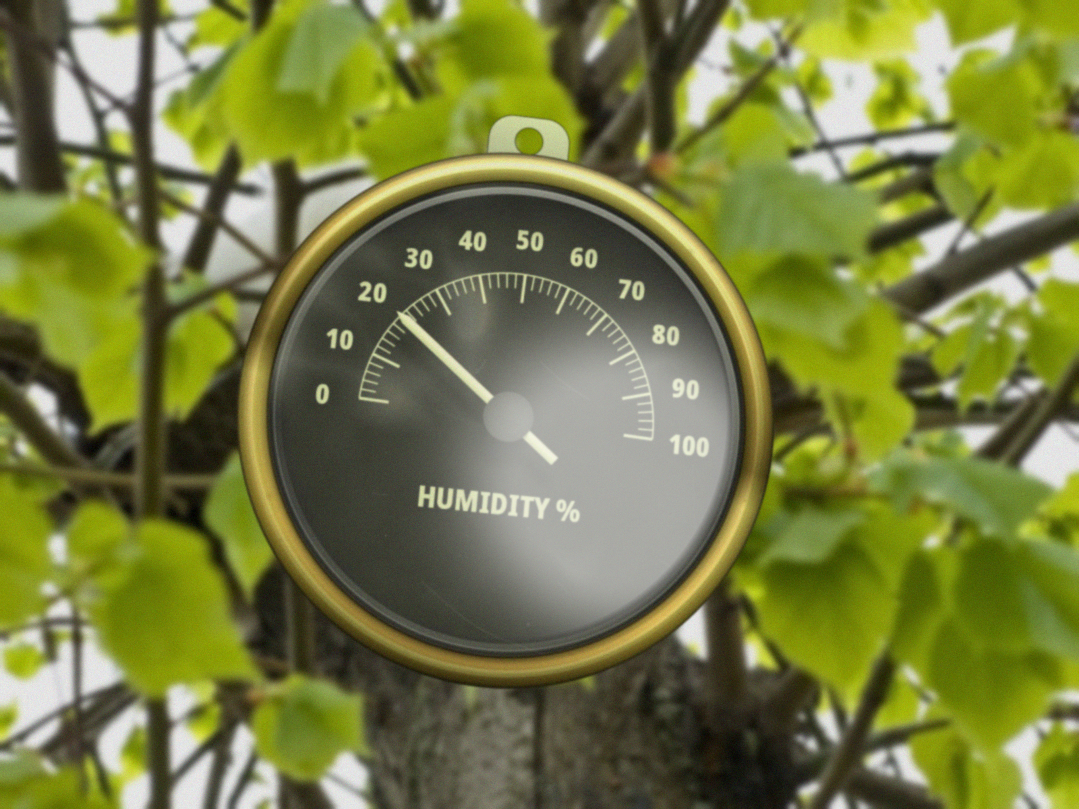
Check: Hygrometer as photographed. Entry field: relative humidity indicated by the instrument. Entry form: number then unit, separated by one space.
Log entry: 20 %
